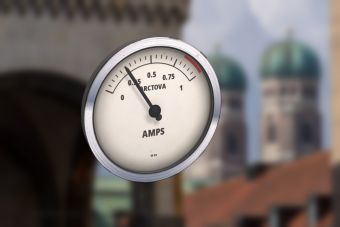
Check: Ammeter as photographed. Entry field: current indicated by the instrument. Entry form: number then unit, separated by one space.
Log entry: 0.25 A
